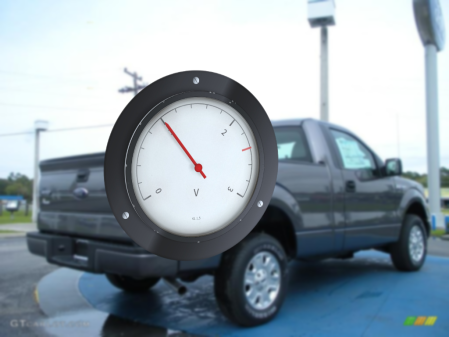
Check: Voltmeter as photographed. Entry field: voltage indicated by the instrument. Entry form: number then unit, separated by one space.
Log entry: 1 V
